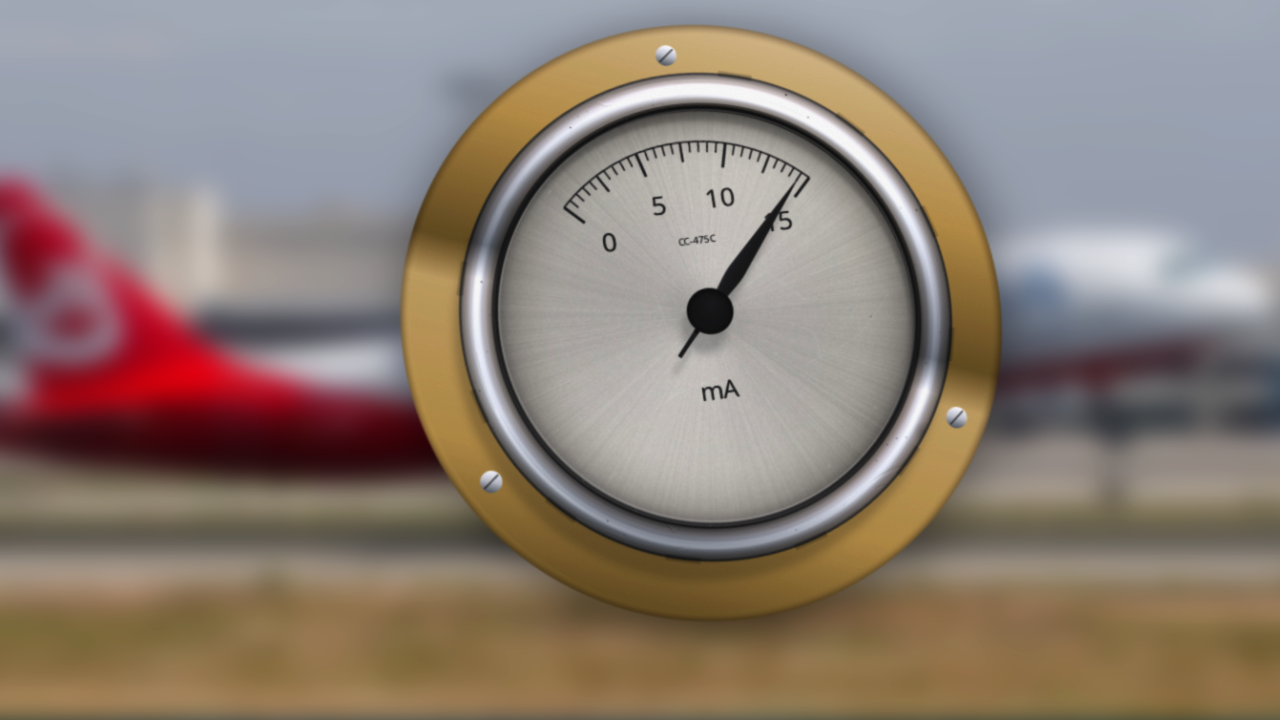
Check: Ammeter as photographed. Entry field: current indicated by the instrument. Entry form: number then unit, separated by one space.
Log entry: 14.5 mA
